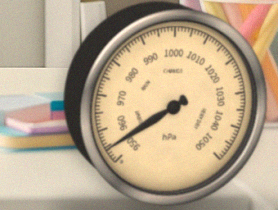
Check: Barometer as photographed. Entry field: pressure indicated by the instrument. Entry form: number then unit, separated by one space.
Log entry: 955 hPa
